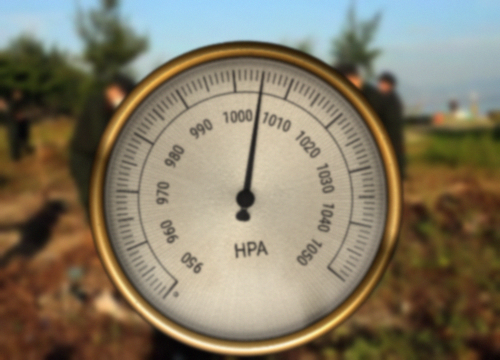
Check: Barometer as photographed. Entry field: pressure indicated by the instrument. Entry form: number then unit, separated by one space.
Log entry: 1005 hPa
